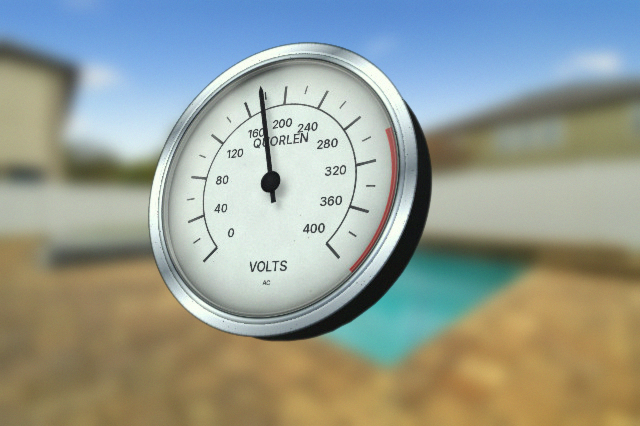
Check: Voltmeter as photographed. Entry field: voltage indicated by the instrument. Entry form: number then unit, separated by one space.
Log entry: 180 V
